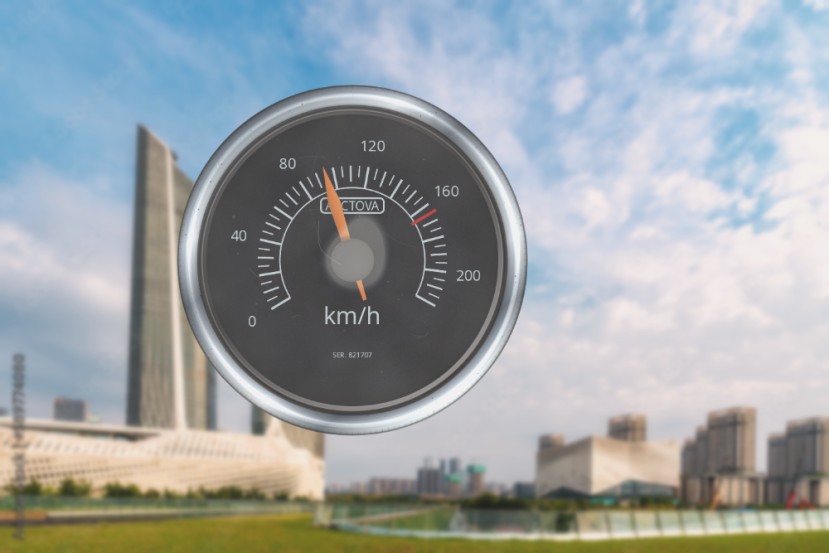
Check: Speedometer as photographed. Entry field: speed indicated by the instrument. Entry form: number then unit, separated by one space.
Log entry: 95 km/h
